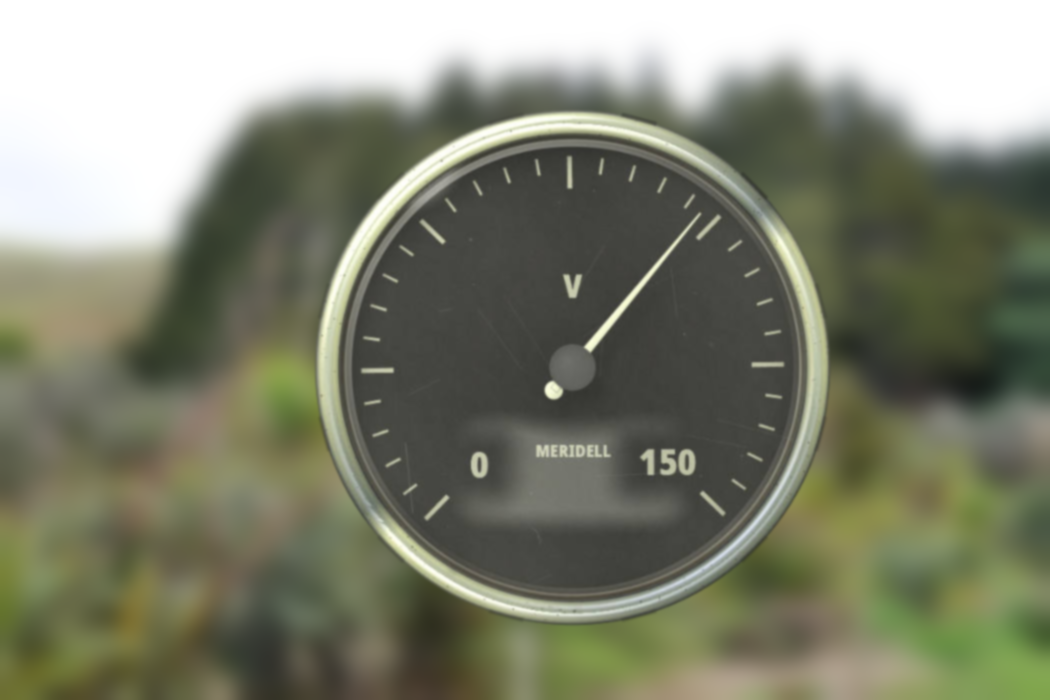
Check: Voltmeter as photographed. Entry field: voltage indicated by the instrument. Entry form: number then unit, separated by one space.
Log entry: 97.5 V
